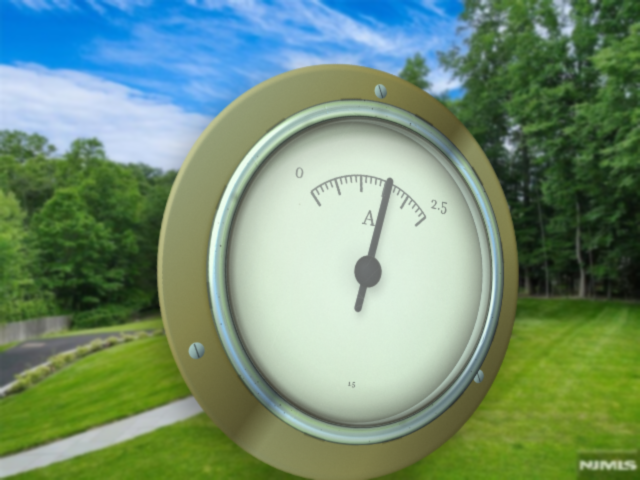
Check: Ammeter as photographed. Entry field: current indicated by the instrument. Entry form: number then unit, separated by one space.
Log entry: 1.5 A
